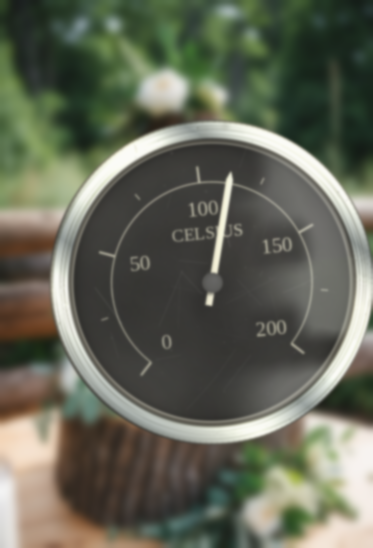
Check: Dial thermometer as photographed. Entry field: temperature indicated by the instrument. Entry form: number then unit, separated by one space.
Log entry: 112.5 °C
